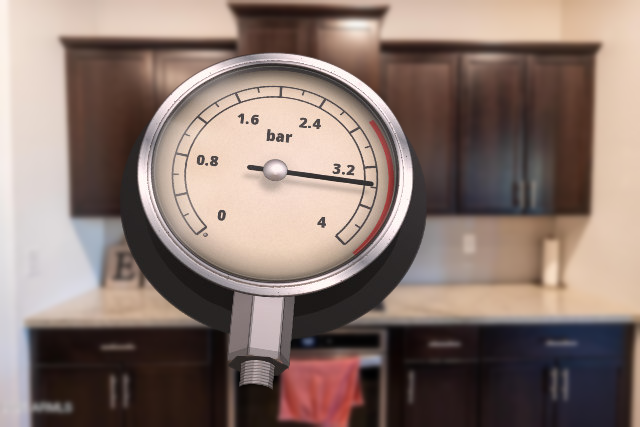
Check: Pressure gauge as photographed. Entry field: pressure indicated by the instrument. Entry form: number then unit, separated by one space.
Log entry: 3.4 bar
